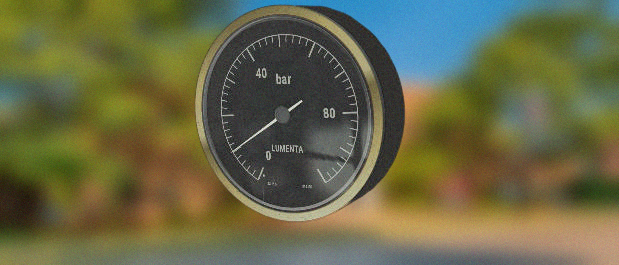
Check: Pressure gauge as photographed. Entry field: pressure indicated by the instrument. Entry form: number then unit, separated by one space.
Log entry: 10 bar
